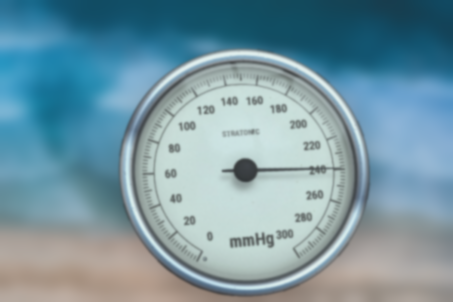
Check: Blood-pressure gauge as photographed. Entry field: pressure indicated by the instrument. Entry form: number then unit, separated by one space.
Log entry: 240 mmHg
